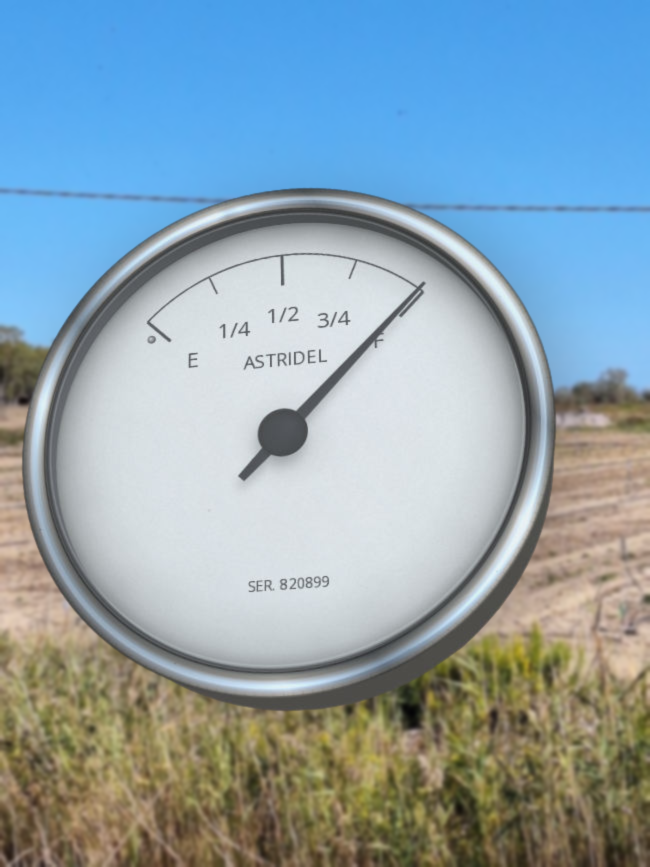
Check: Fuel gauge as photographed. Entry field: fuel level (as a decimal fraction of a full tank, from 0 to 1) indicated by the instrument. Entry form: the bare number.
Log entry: 1
